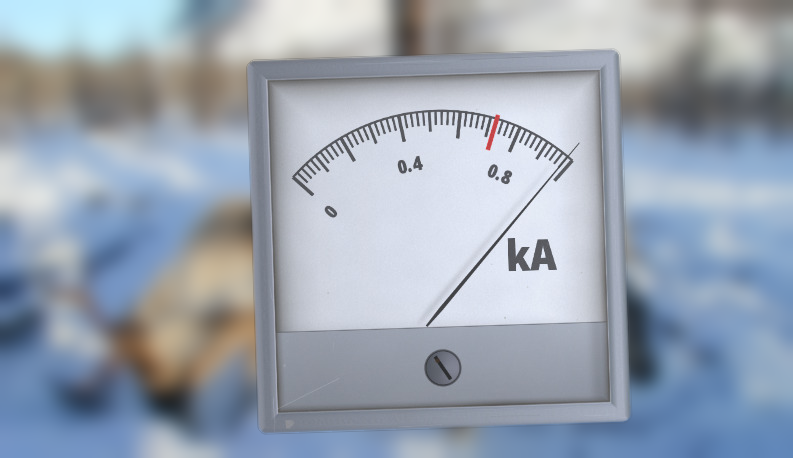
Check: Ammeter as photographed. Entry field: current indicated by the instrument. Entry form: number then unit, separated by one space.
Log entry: 0.98 kA
